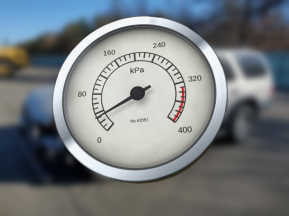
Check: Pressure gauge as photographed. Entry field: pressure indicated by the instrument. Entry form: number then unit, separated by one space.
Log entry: 30 kPa
